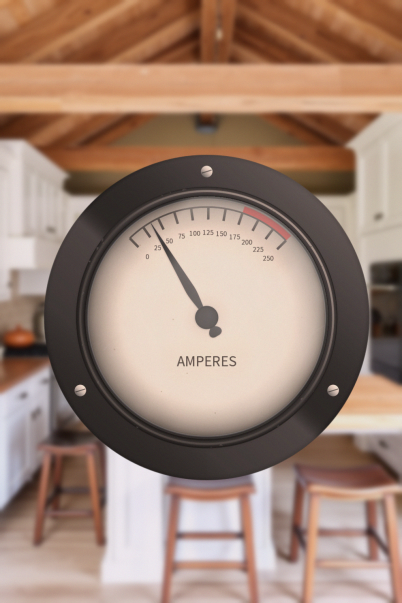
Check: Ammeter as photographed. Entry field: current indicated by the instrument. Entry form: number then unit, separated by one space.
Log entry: 37.5 A
